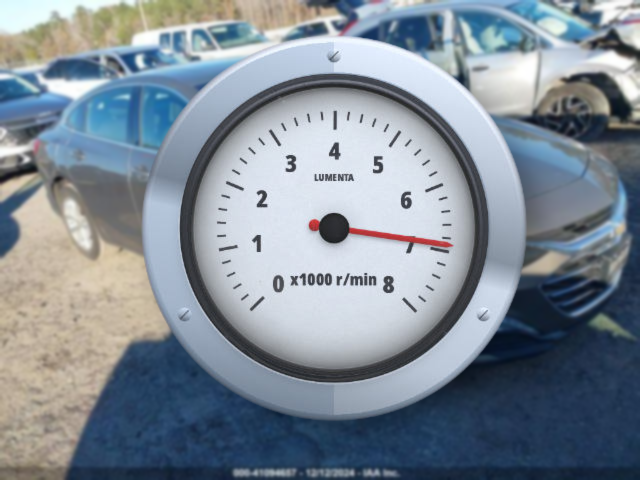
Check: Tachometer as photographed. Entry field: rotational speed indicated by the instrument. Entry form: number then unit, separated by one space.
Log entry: 6900 rpm
